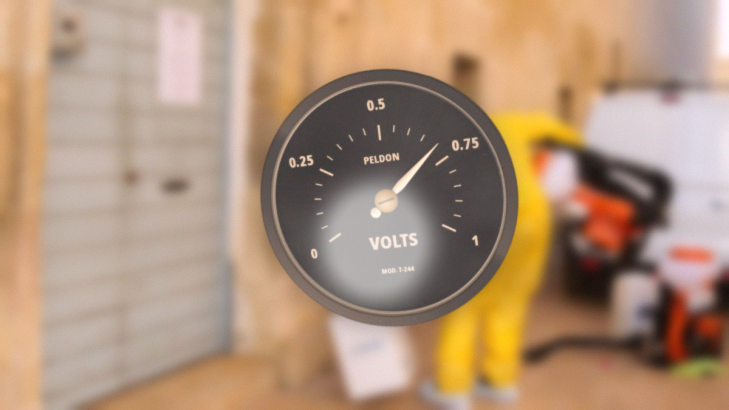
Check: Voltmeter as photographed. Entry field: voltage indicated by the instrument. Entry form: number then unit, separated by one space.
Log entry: 0.7 V
